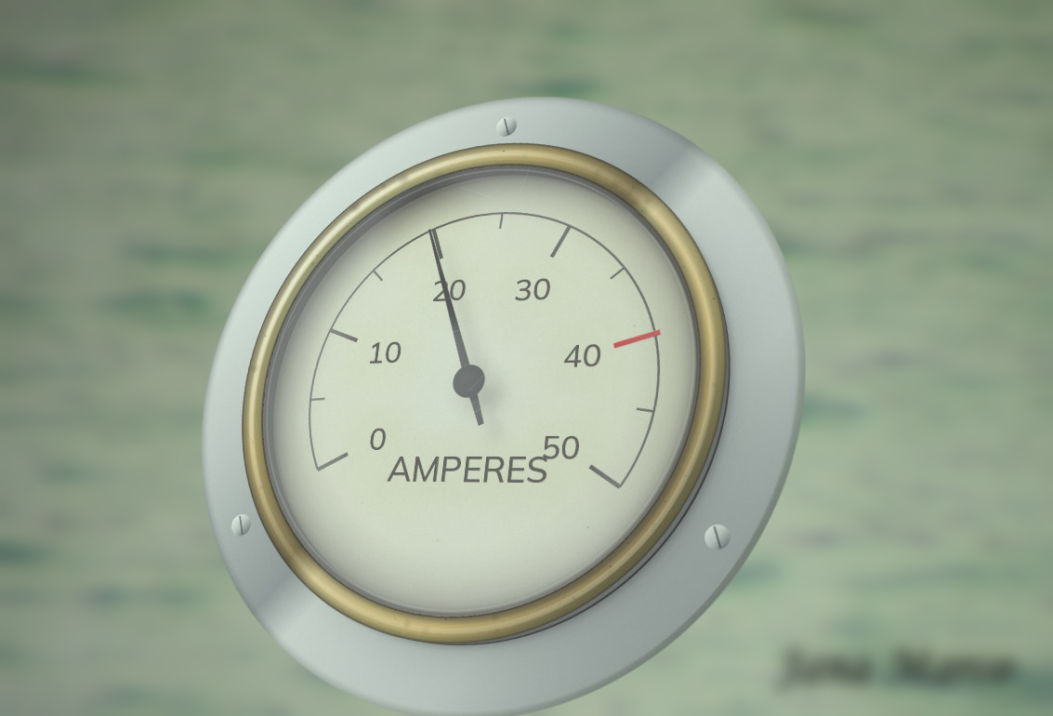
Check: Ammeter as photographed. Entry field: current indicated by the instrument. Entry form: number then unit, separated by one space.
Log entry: 20 A
